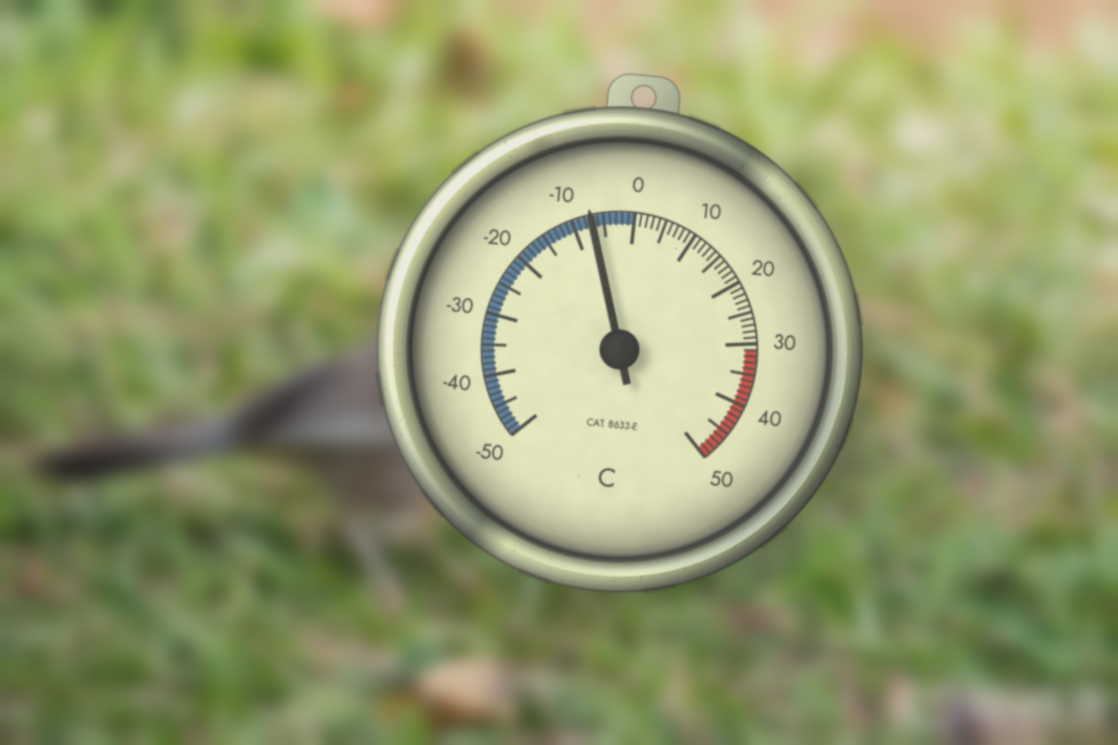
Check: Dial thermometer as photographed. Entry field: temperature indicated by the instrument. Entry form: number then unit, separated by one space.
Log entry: -7 °C
